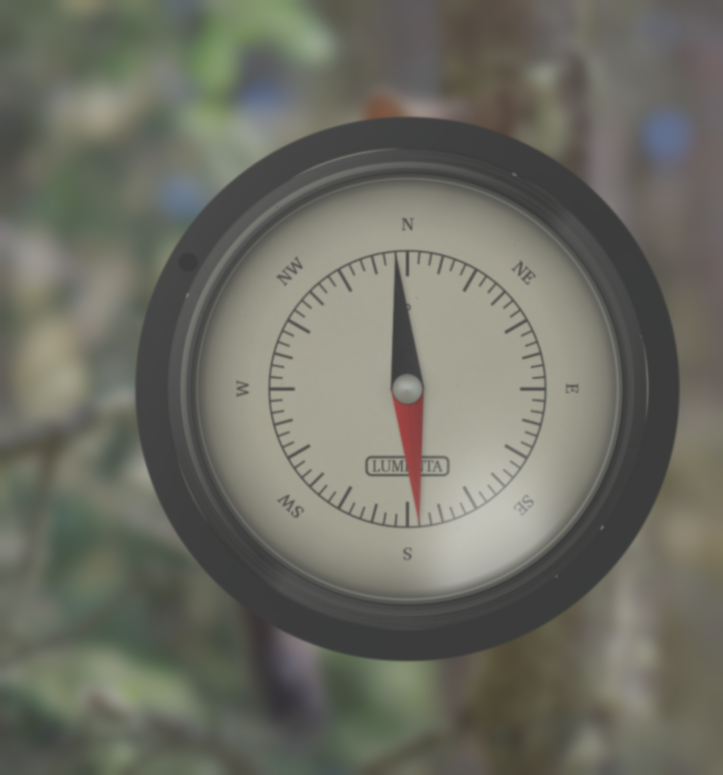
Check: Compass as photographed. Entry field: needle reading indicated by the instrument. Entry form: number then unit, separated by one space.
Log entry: 175 °
